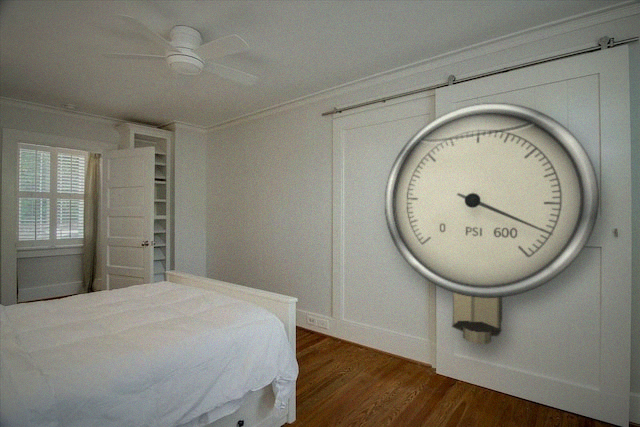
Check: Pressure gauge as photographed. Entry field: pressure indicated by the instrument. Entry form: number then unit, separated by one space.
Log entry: 550 psi
